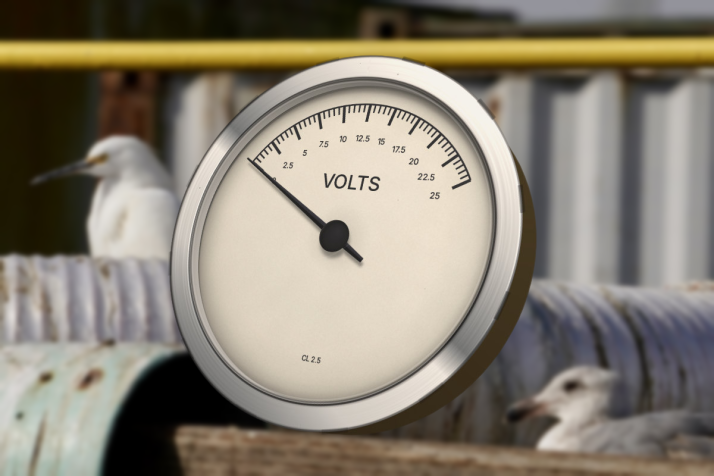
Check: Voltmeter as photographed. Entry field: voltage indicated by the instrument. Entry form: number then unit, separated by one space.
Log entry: 0 V
